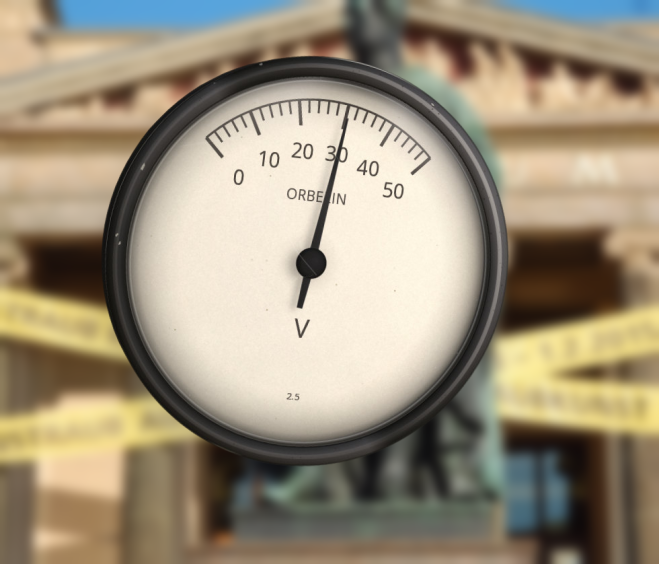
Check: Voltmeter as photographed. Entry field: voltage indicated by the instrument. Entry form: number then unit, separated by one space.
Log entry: 30 V
